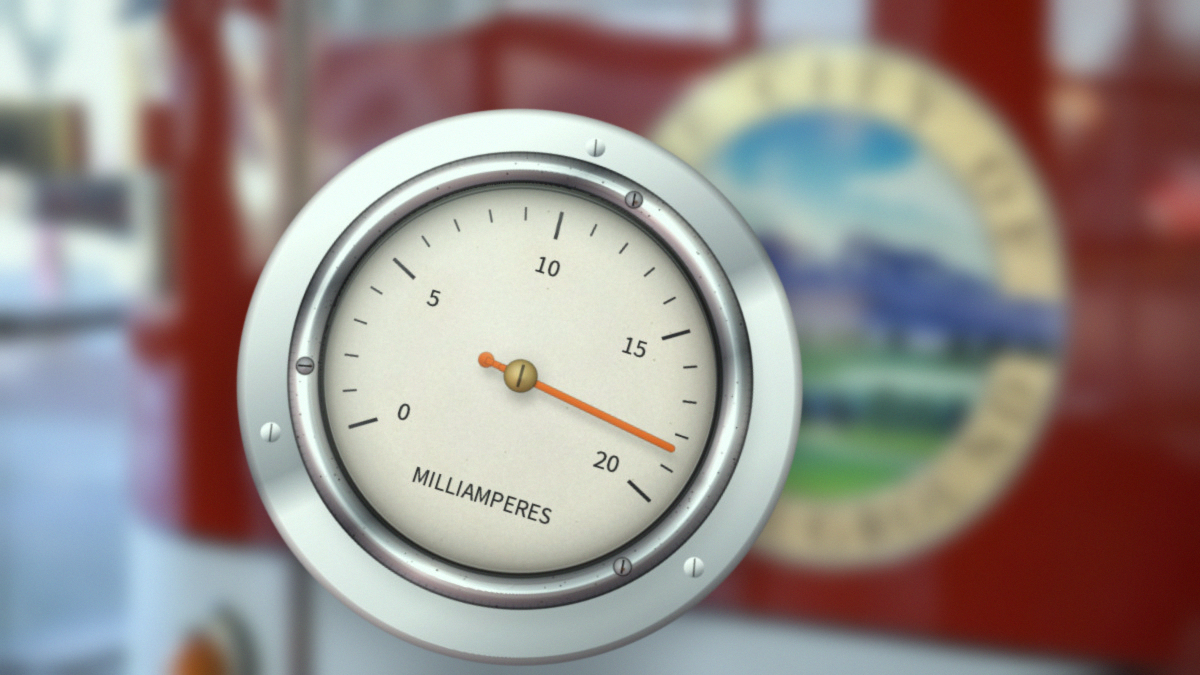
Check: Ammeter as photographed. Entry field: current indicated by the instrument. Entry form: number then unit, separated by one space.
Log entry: 18.5 mA
